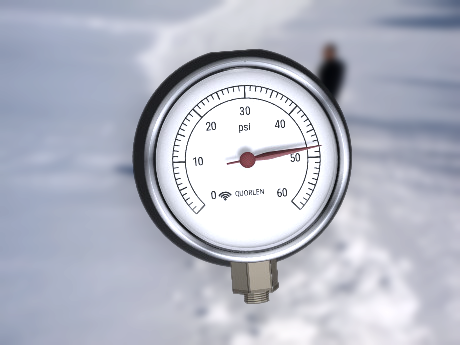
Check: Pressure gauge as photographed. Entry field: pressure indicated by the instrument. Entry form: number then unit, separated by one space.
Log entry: 48 psi
